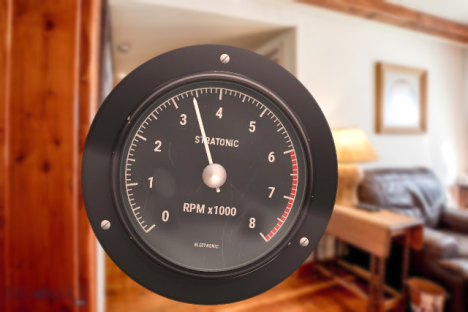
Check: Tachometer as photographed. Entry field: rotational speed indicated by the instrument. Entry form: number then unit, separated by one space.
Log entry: 3400 rpm
